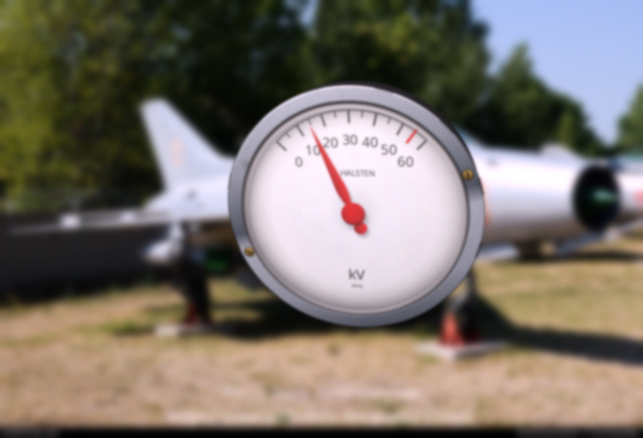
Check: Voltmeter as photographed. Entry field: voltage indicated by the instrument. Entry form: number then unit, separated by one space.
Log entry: 15 kV
